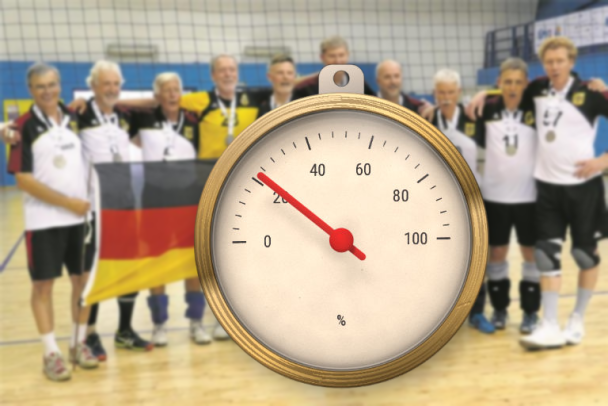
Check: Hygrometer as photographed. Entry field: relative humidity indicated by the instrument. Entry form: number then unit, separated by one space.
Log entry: 22 %
